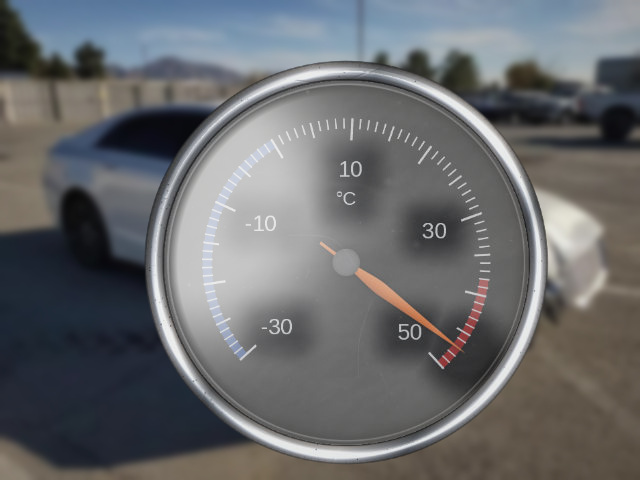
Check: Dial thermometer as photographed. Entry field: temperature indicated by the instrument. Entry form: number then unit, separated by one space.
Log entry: 47 °C
